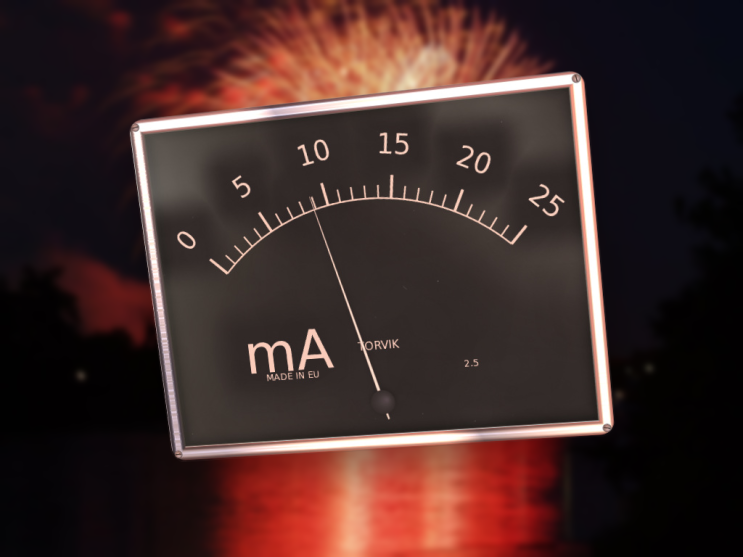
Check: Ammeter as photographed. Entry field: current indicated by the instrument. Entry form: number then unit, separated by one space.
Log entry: 9 mA
